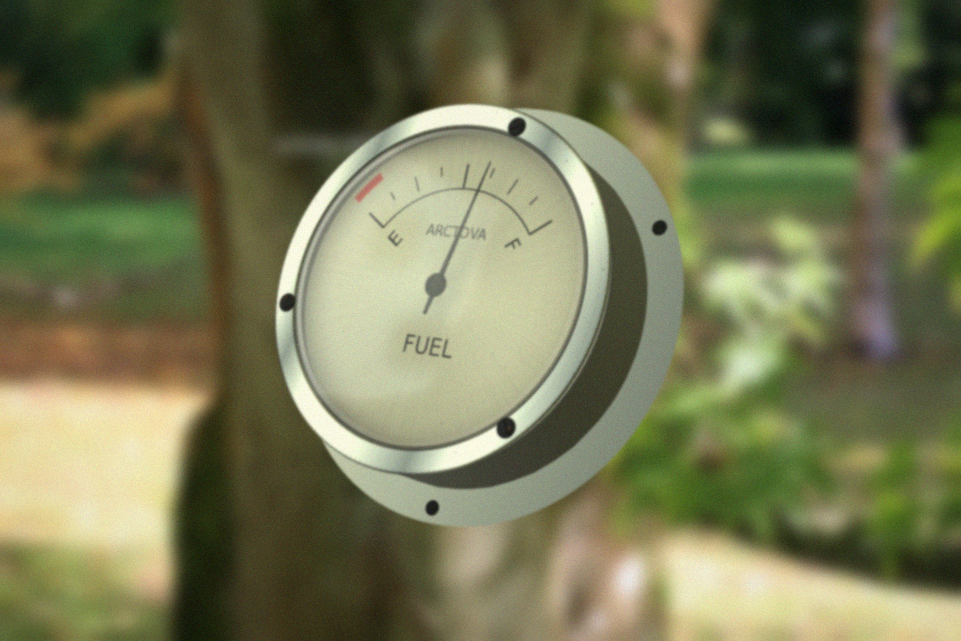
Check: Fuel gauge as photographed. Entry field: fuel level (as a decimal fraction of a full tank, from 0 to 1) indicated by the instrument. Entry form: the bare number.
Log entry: 0.625
